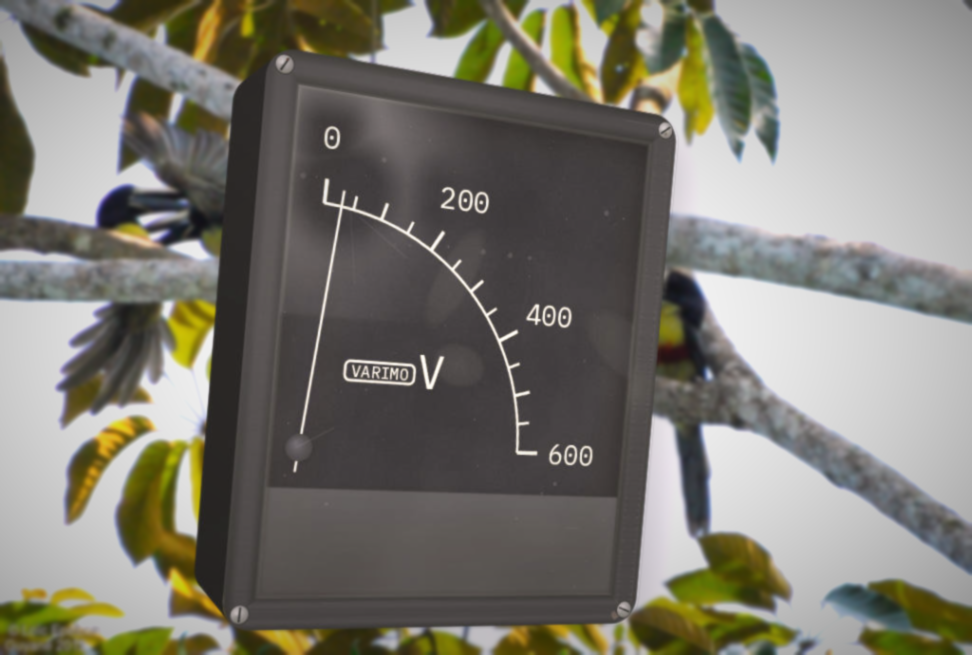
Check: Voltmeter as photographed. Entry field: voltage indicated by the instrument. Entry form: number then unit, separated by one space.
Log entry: 25 V
